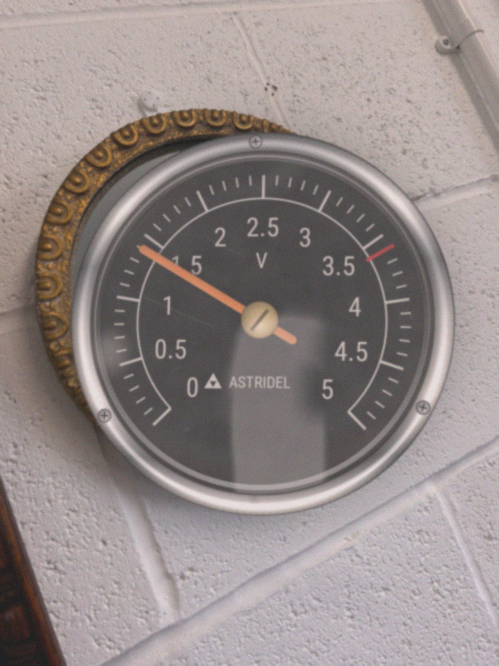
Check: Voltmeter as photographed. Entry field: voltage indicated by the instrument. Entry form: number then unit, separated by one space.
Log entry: 1.4 V
